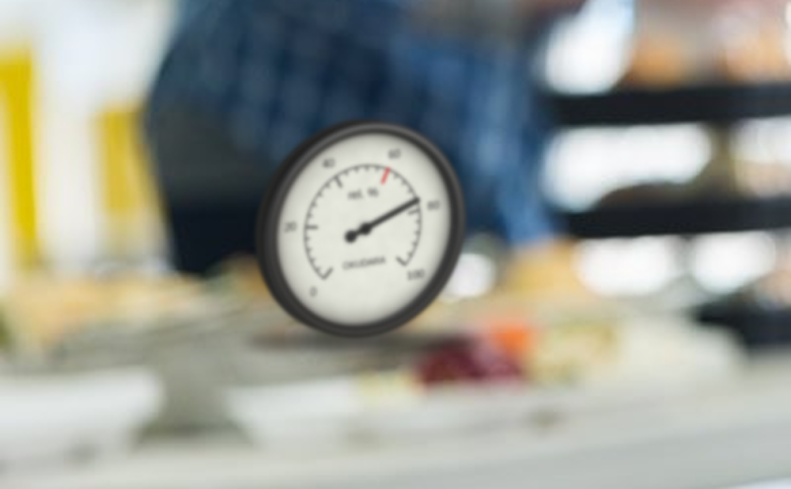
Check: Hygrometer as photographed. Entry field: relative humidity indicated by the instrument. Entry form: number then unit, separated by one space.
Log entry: 76 %
